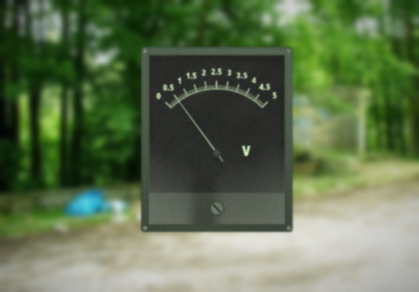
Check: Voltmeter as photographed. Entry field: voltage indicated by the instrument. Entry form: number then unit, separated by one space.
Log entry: 0.5 V
